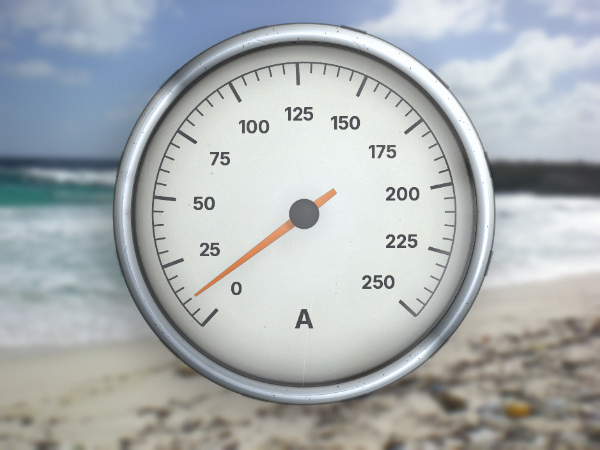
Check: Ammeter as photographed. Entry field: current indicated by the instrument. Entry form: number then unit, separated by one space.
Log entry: 10 A
